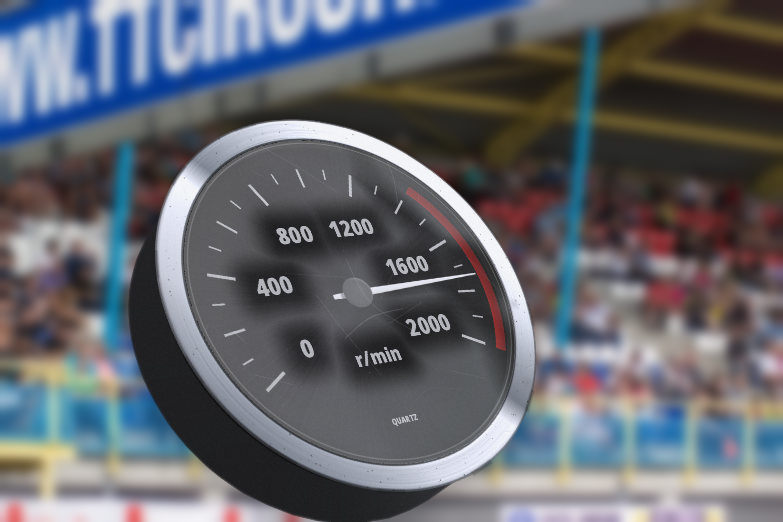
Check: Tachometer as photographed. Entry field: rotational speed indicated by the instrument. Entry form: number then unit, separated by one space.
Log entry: 1750 rpm
